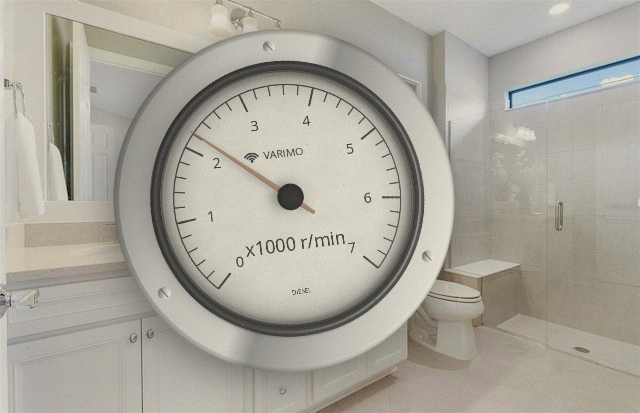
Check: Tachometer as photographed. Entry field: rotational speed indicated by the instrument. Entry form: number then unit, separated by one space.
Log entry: 2200 rpm
